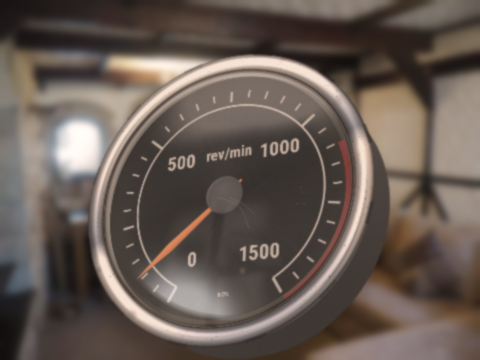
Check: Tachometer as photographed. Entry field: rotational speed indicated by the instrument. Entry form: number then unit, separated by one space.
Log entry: 100 rpm
